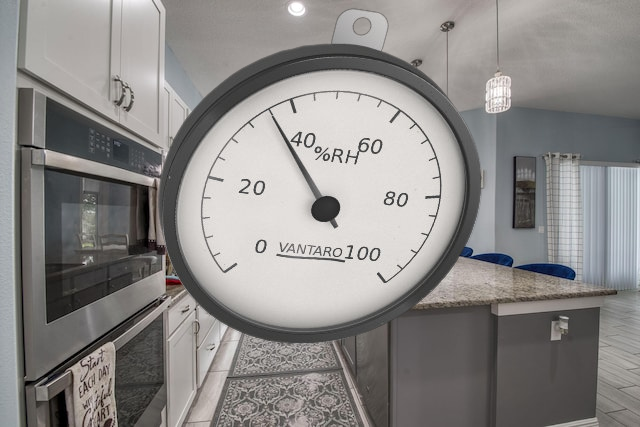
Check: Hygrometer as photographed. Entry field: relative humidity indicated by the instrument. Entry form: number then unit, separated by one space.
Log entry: 36 %
